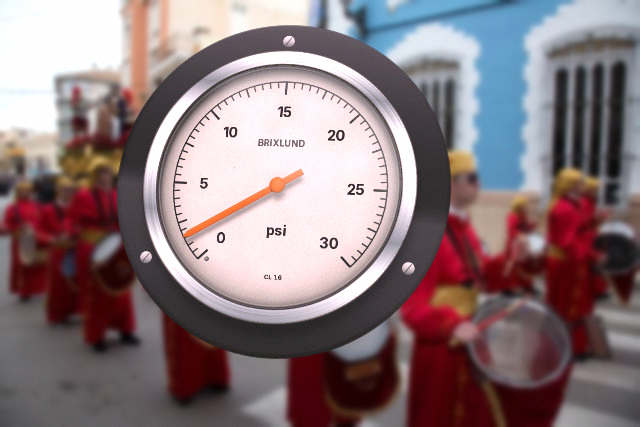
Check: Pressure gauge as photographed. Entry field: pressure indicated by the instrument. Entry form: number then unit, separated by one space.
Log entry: 1.5 psi
